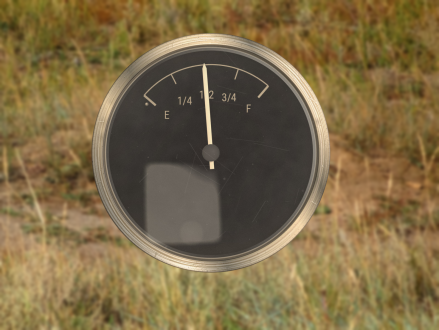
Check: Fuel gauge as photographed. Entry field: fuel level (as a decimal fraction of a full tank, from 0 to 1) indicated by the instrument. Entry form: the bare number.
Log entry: 0.5
